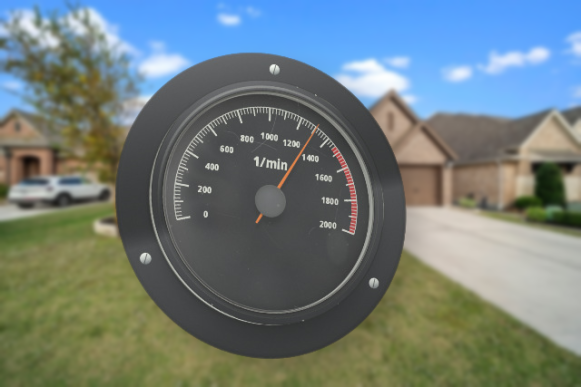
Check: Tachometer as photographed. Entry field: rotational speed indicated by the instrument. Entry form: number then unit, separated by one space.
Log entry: 1300 rpm
